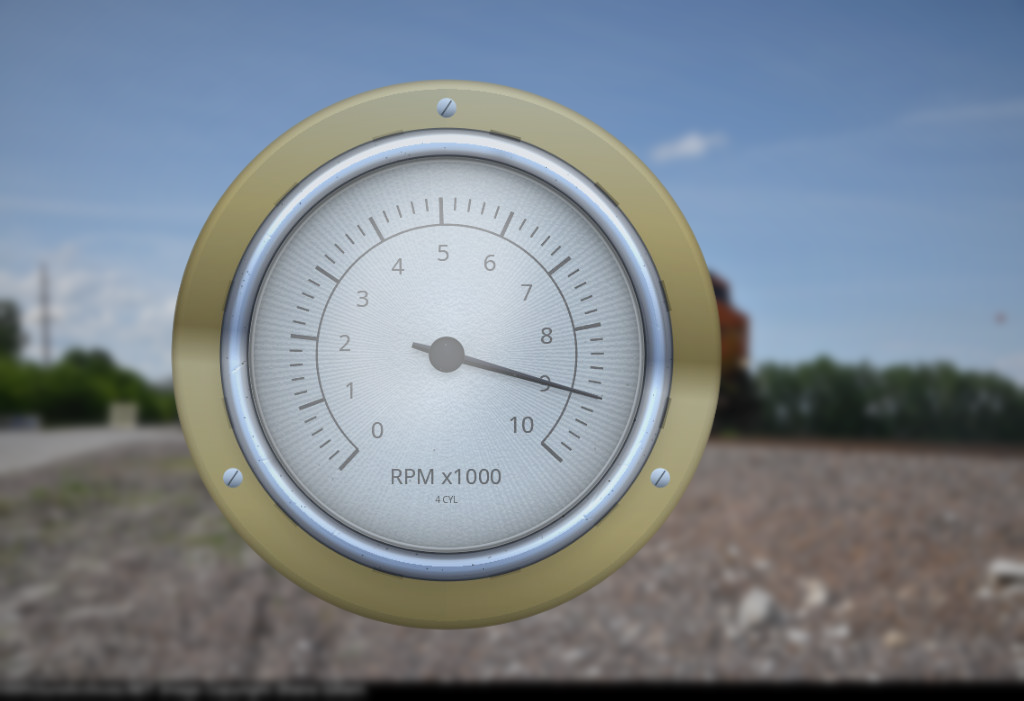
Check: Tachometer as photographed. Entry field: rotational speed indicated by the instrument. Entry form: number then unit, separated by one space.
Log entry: 9000 rpm
